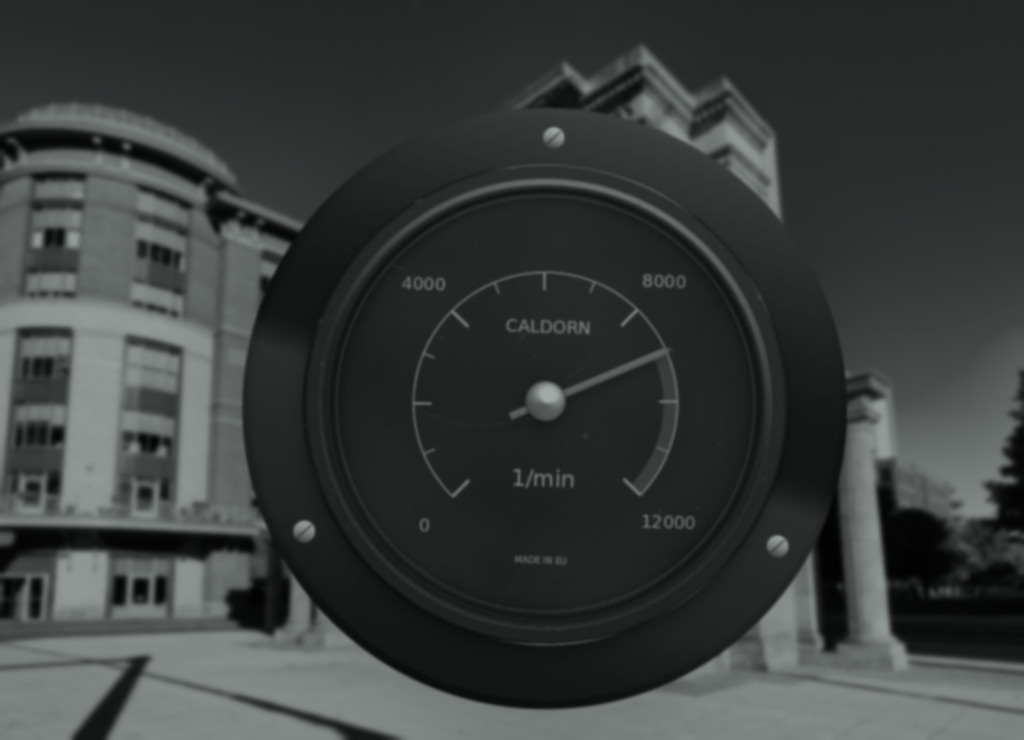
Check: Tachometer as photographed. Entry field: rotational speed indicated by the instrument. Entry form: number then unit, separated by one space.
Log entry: 9000 rpm
